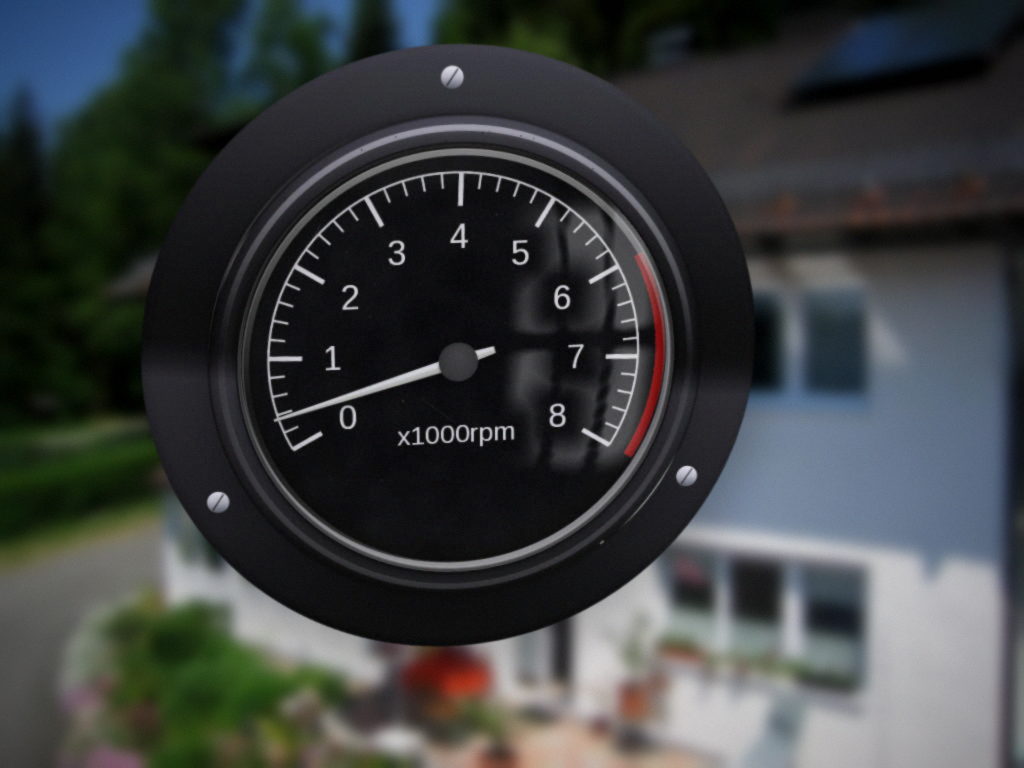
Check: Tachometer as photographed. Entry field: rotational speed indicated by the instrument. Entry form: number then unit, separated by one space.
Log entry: 400 rpm
